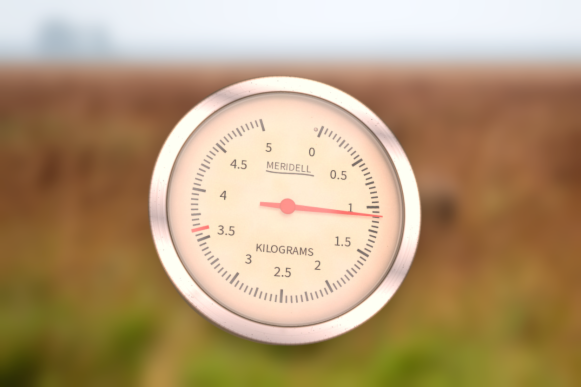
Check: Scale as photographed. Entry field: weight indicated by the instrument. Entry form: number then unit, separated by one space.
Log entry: 1.1 kg
